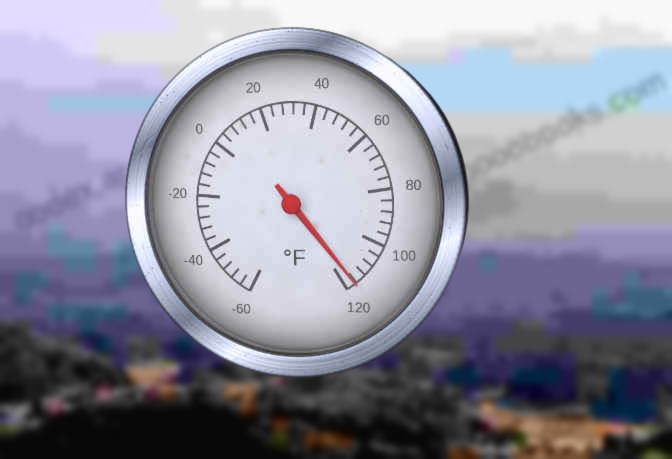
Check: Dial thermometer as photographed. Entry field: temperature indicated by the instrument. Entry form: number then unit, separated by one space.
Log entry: 116 °F
